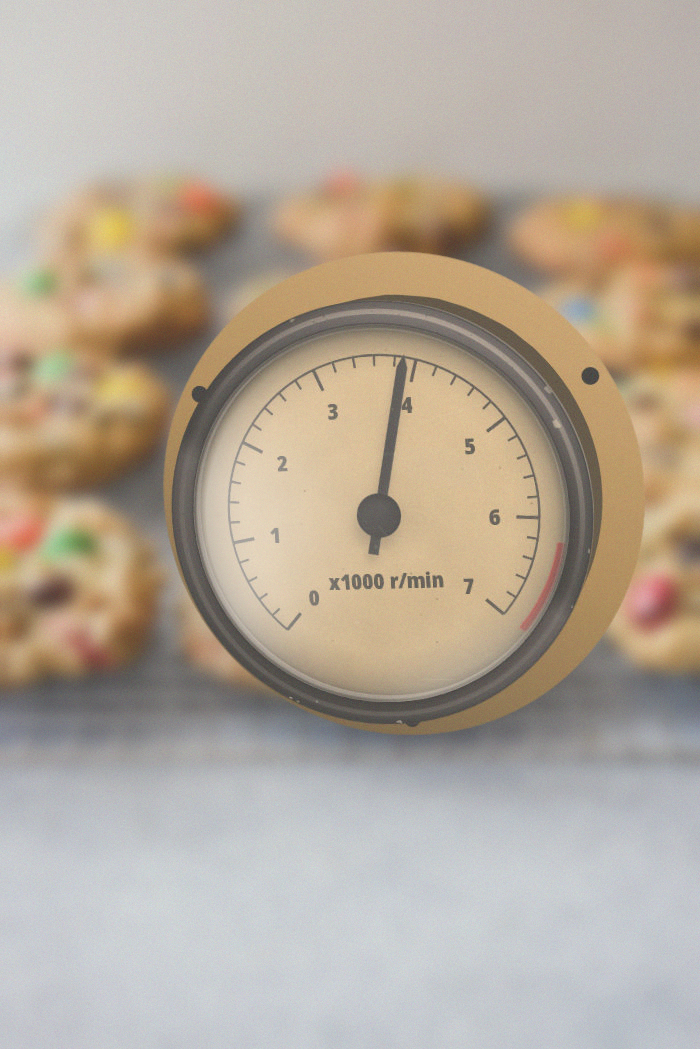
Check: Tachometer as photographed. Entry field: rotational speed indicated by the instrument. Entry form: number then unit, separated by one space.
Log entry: 3900 rpm
